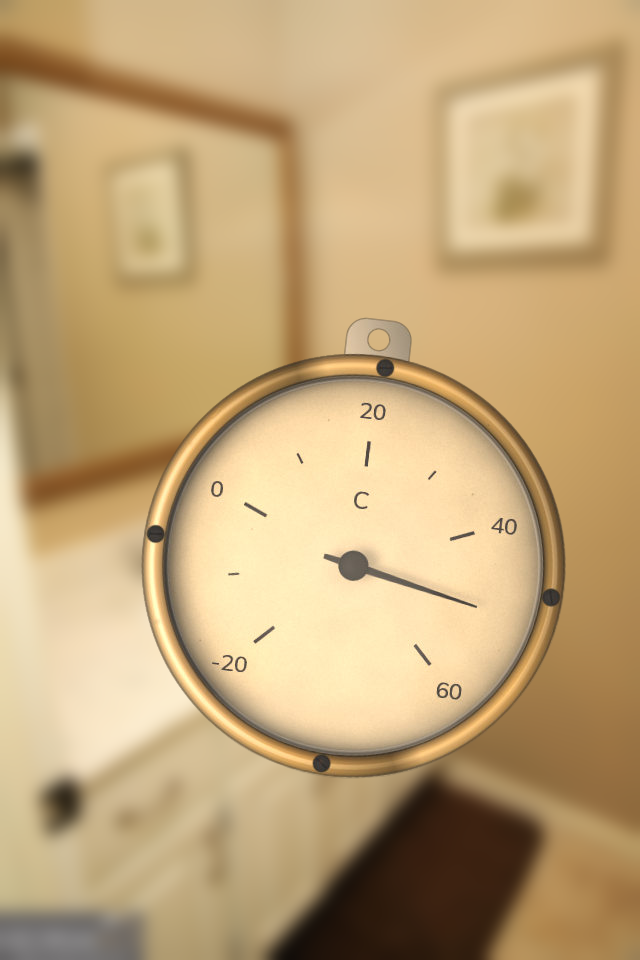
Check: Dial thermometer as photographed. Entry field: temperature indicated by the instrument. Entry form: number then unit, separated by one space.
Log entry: 50 °C
